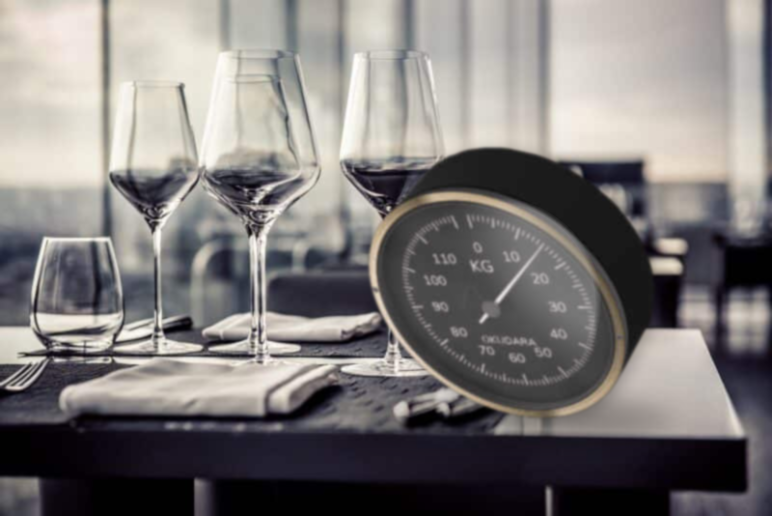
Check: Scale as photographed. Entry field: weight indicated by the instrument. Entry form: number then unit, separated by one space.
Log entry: 15 kg
